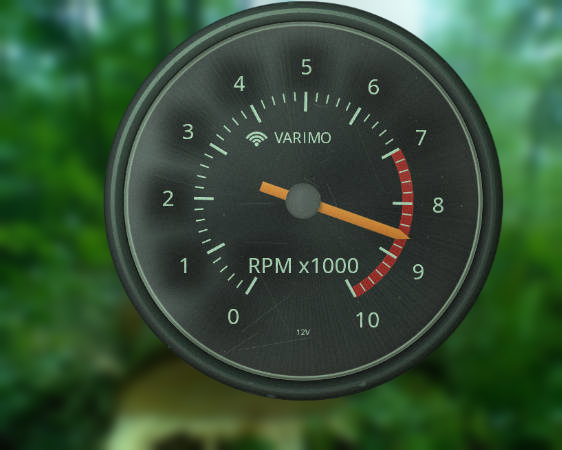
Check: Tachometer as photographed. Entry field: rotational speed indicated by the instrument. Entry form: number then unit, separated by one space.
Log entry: 8600 rpm
